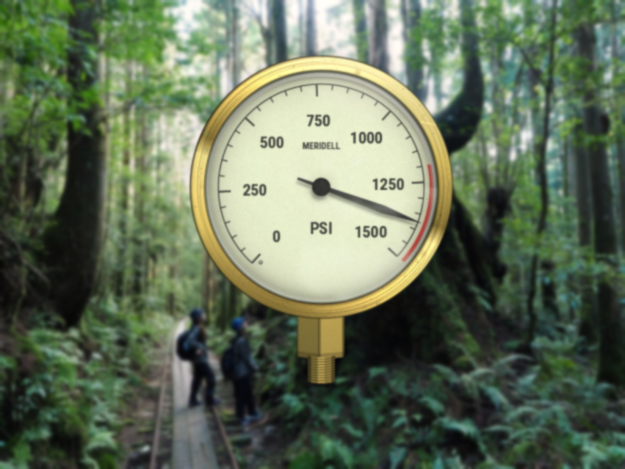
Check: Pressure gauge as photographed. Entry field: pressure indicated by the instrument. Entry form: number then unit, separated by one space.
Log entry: 1375 psi
